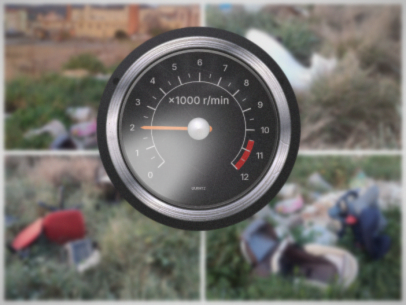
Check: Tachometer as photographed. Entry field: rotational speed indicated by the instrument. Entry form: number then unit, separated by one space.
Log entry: 2000 rpm
